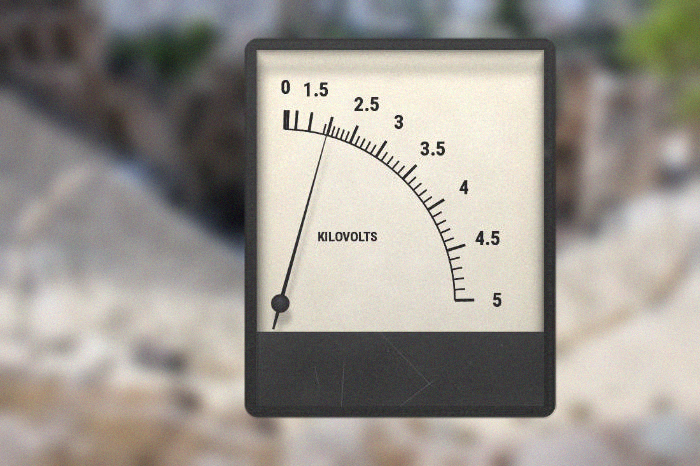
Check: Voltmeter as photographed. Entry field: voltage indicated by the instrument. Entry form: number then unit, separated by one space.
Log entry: 2 kV
